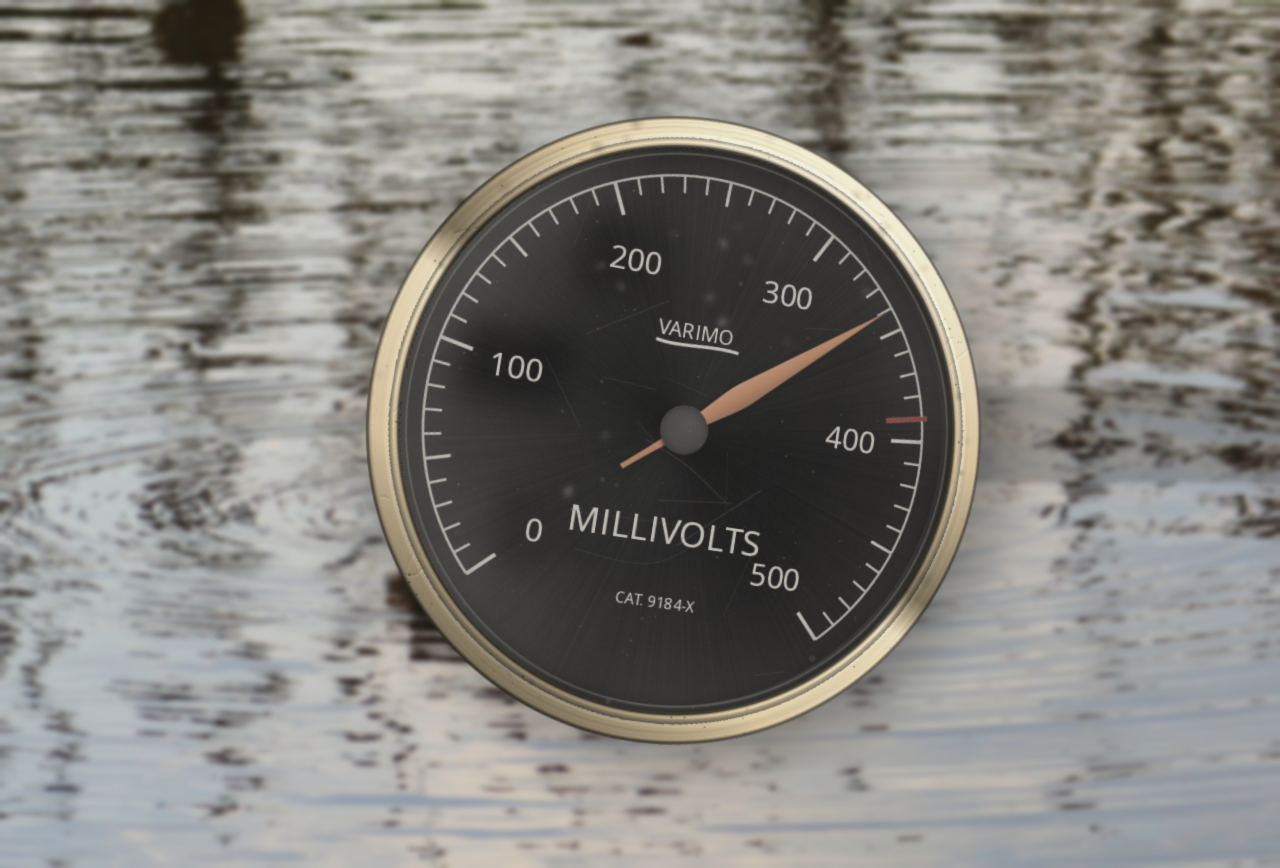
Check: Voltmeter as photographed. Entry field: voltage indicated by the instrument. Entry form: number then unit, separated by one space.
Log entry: 340 mV
